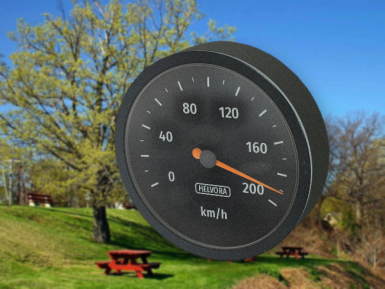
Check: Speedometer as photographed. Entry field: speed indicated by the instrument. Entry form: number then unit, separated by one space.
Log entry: 190 km/h
